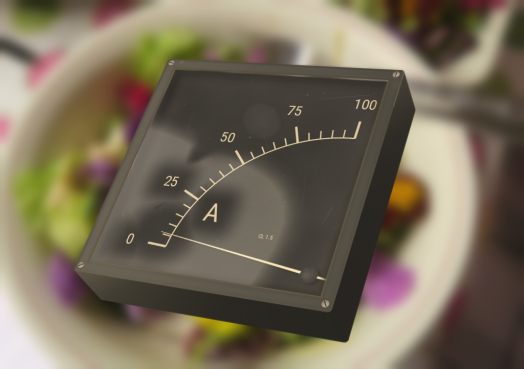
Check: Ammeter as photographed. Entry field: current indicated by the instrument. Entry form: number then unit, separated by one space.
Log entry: 5 A
